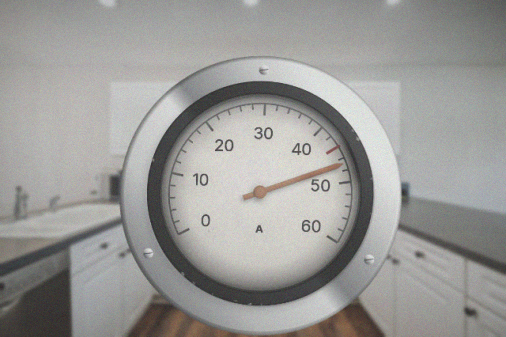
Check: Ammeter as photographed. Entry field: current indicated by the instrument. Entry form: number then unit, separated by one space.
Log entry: 47 A
